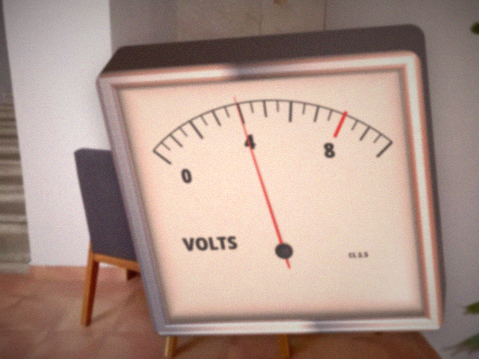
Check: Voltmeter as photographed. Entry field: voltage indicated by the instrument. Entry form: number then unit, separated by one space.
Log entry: 4 V
